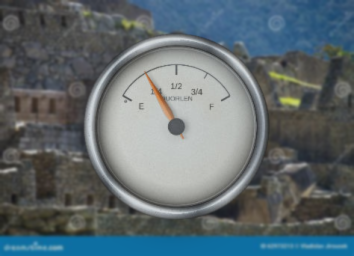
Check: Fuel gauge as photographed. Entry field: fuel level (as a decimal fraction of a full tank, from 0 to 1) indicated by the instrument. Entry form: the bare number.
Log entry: 0.25
